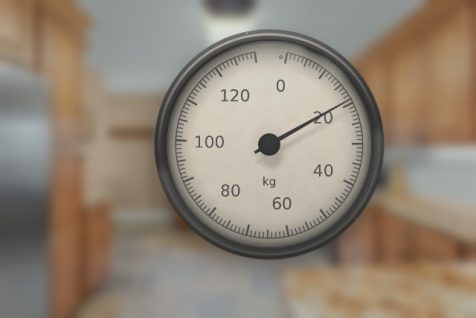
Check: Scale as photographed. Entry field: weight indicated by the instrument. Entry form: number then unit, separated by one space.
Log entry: 19 kg
